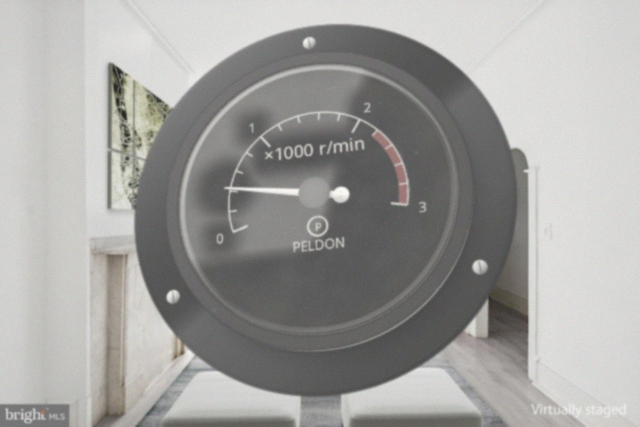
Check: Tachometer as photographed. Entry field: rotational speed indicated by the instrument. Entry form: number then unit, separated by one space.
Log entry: 400 rpm
